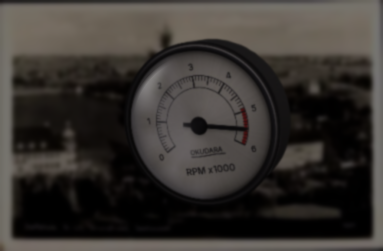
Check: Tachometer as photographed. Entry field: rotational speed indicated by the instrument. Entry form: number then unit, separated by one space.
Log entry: 5500 rpm
